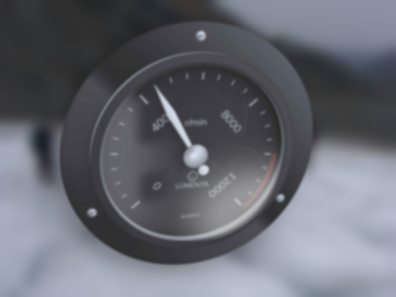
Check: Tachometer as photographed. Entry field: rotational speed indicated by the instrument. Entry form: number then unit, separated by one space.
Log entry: 4500 rpm
